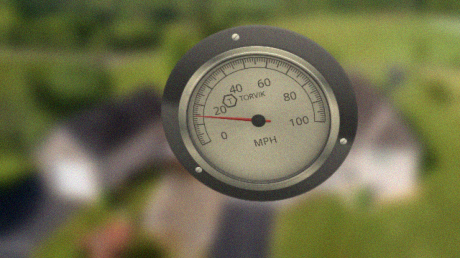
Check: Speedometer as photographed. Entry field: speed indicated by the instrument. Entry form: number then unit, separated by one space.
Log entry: 15 mph
